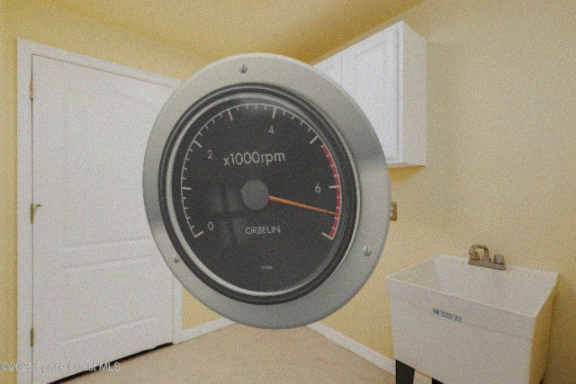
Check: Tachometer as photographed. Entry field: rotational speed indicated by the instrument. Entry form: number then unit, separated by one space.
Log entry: 6500 rpm
